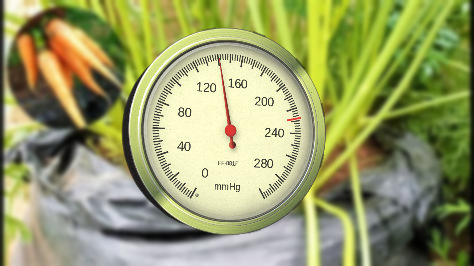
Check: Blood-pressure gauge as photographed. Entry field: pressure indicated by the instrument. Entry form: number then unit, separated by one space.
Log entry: 140 mmHg
